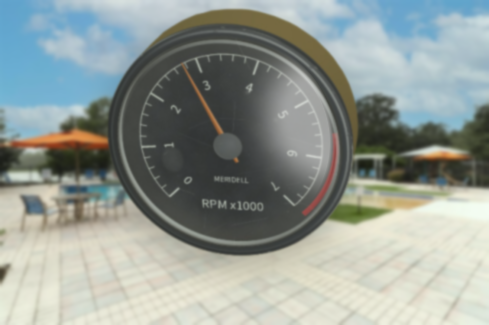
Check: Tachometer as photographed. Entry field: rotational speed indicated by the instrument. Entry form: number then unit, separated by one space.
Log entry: 2800 rpm
